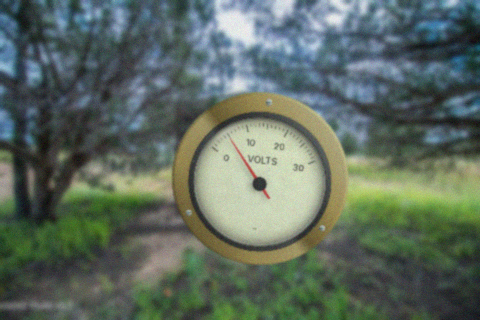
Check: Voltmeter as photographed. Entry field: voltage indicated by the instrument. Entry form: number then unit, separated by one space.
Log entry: 5 V
